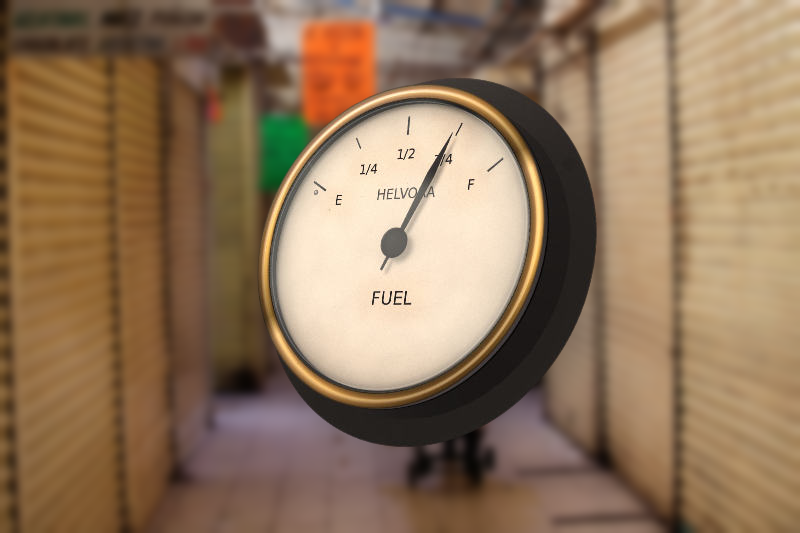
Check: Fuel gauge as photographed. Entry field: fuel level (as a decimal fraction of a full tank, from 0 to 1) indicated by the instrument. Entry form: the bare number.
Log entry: 0.75
